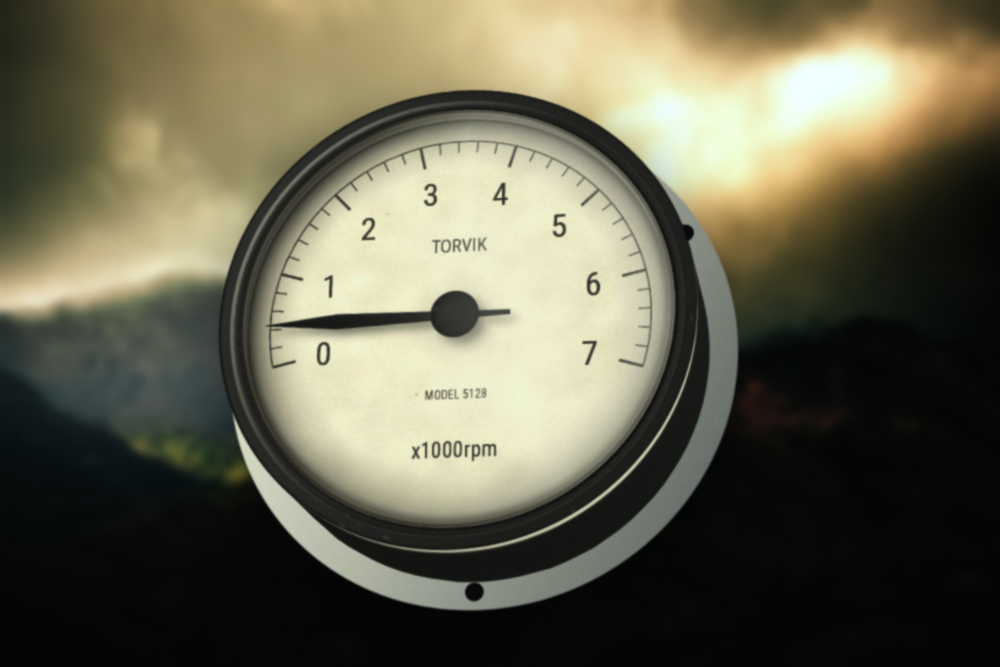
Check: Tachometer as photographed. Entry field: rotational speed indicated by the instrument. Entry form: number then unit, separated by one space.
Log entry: 400 rpm
